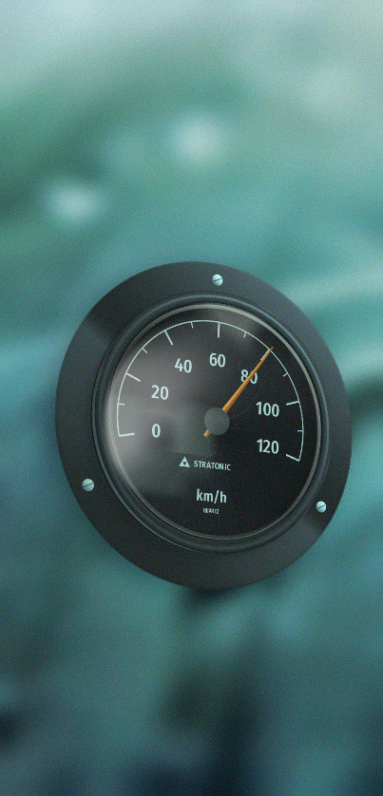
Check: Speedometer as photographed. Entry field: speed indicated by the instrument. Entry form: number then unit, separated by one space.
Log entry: 80 km/h
